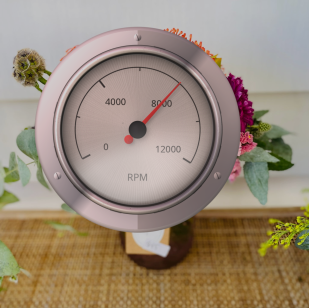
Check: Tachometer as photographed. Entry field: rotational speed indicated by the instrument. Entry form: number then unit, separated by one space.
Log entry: 8000 rpm
